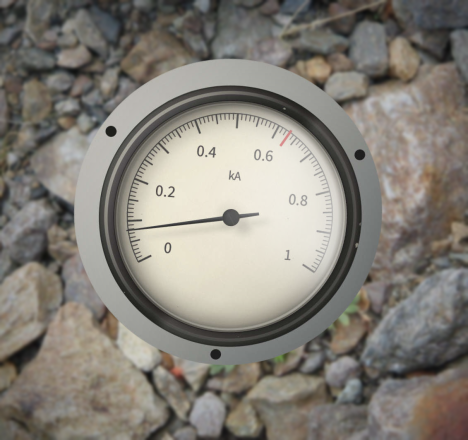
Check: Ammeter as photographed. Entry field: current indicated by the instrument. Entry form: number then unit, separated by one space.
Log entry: 0.08 kA
